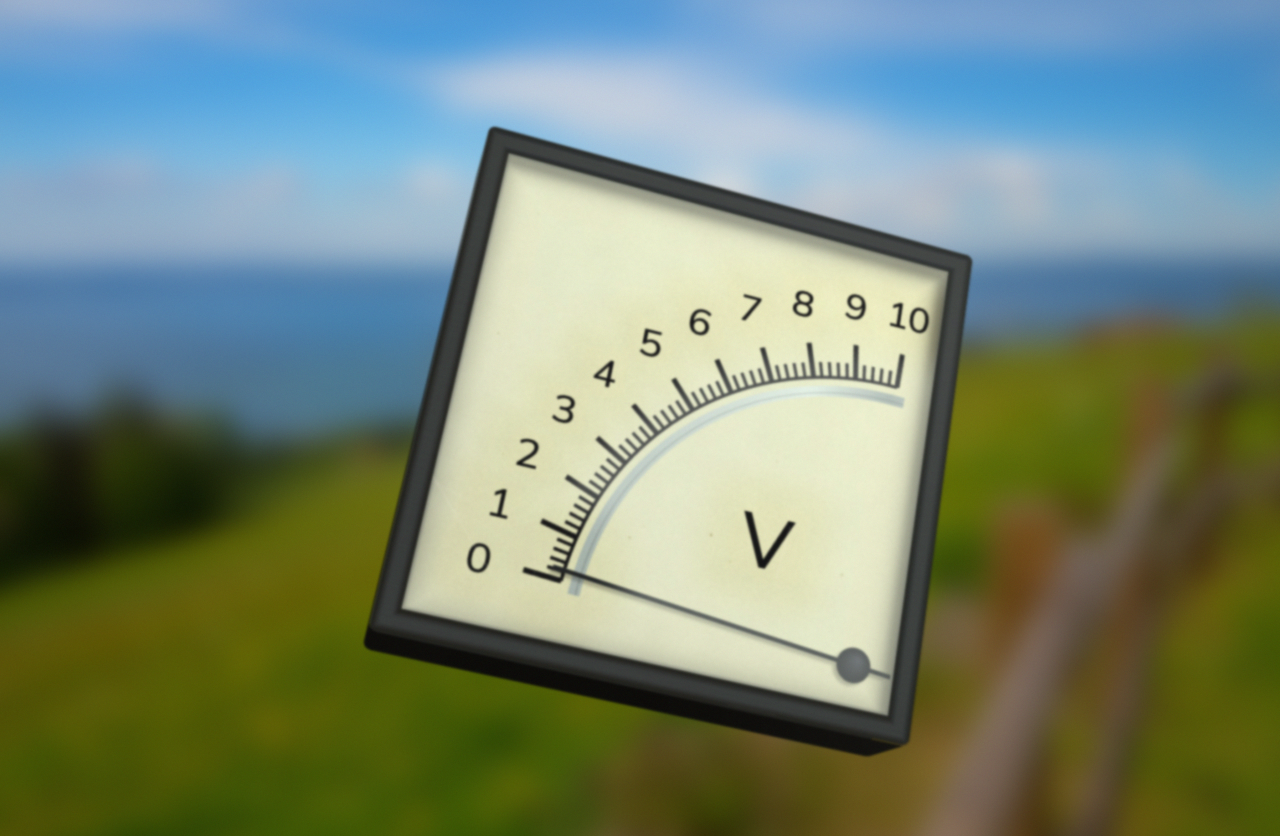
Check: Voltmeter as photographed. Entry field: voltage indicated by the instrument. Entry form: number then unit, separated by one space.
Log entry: 0.2 V
